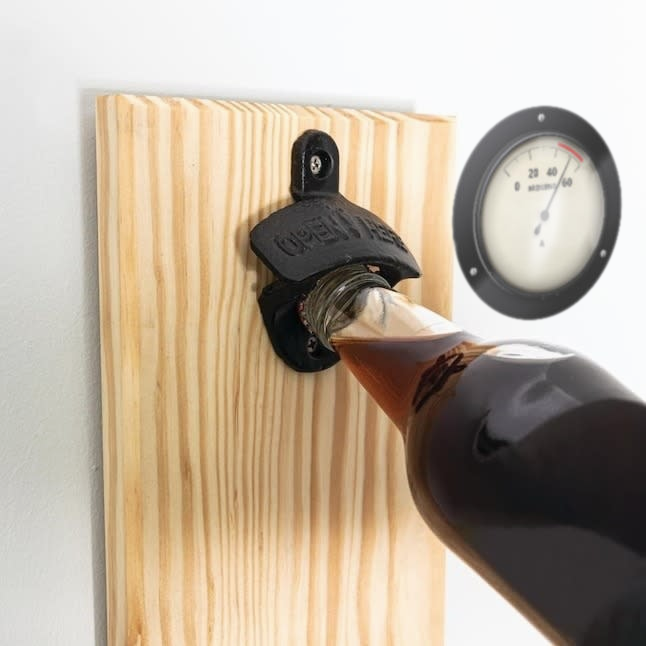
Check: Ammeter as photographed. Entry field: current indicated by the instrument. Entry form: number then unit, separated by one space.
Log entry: 50 A
